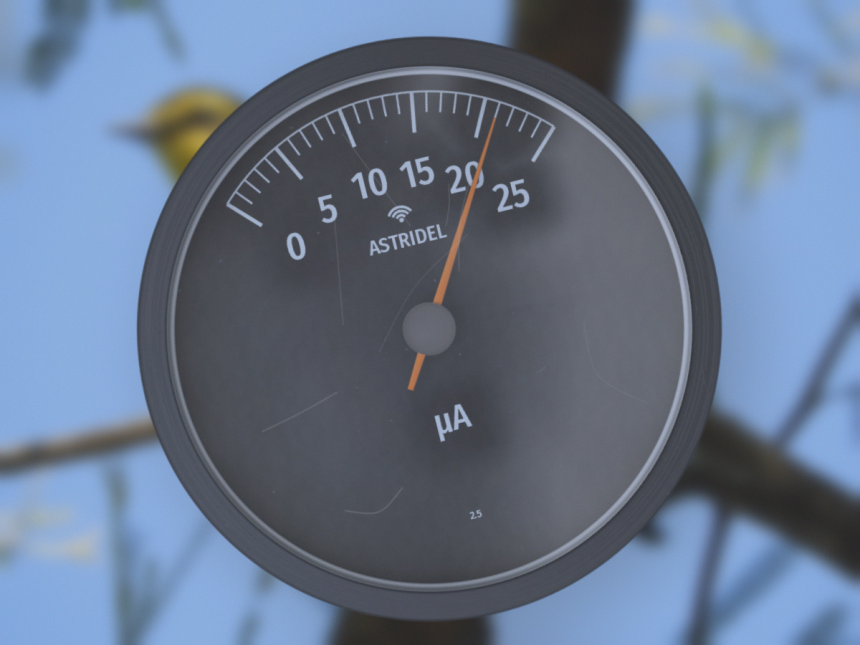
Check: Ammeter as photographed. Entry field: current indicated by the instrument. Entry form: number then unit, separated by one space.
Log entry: 21 µA
